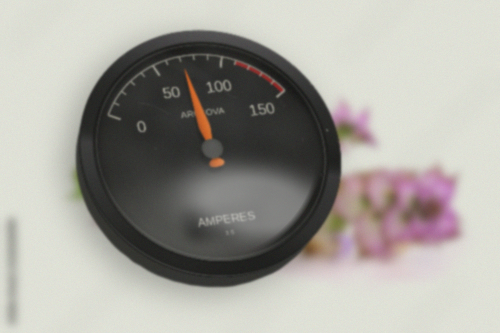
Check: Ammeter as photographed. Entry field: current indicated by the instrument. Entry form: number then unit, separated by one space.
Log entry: 70 A
